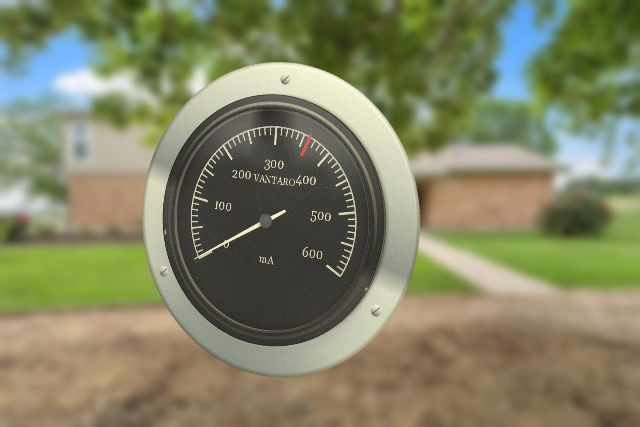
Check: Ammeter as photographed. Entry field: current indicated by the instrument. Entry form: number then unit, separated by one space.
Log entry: 0 mA
